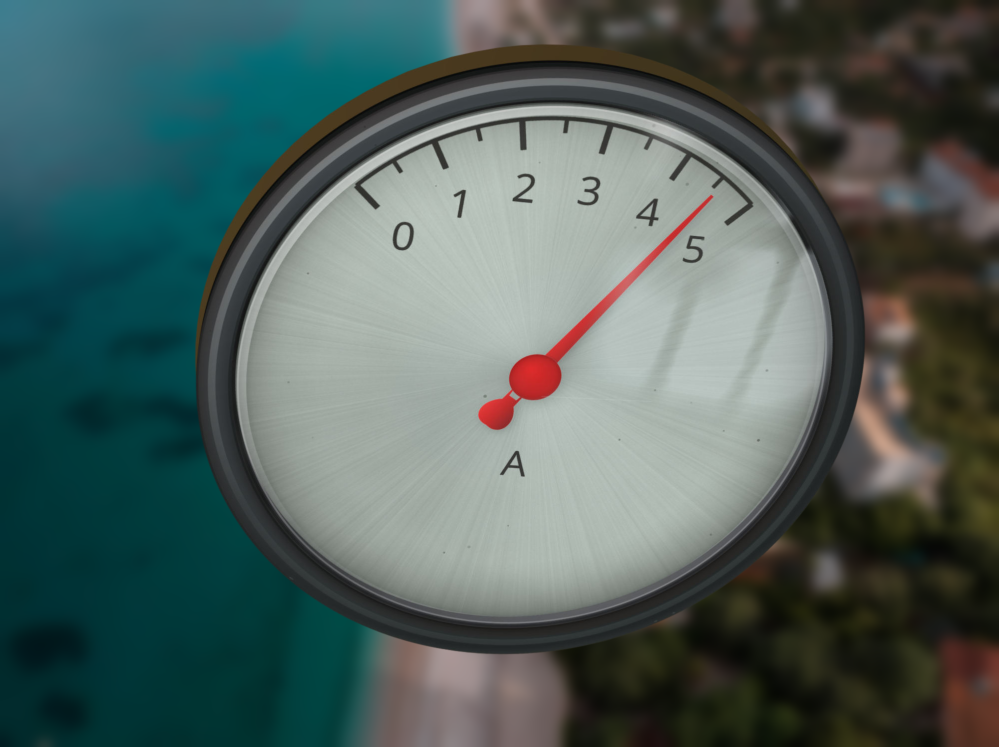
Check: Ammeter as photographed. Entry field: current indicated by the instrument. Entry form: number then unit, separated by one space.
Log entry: 4.5 A
